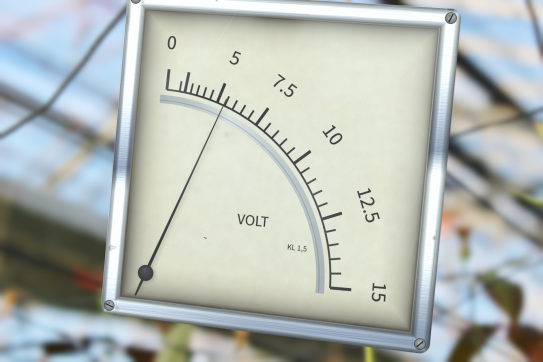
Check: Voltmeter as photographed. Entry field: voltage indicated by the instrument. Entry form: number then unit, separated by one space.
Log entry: 5.5 V
